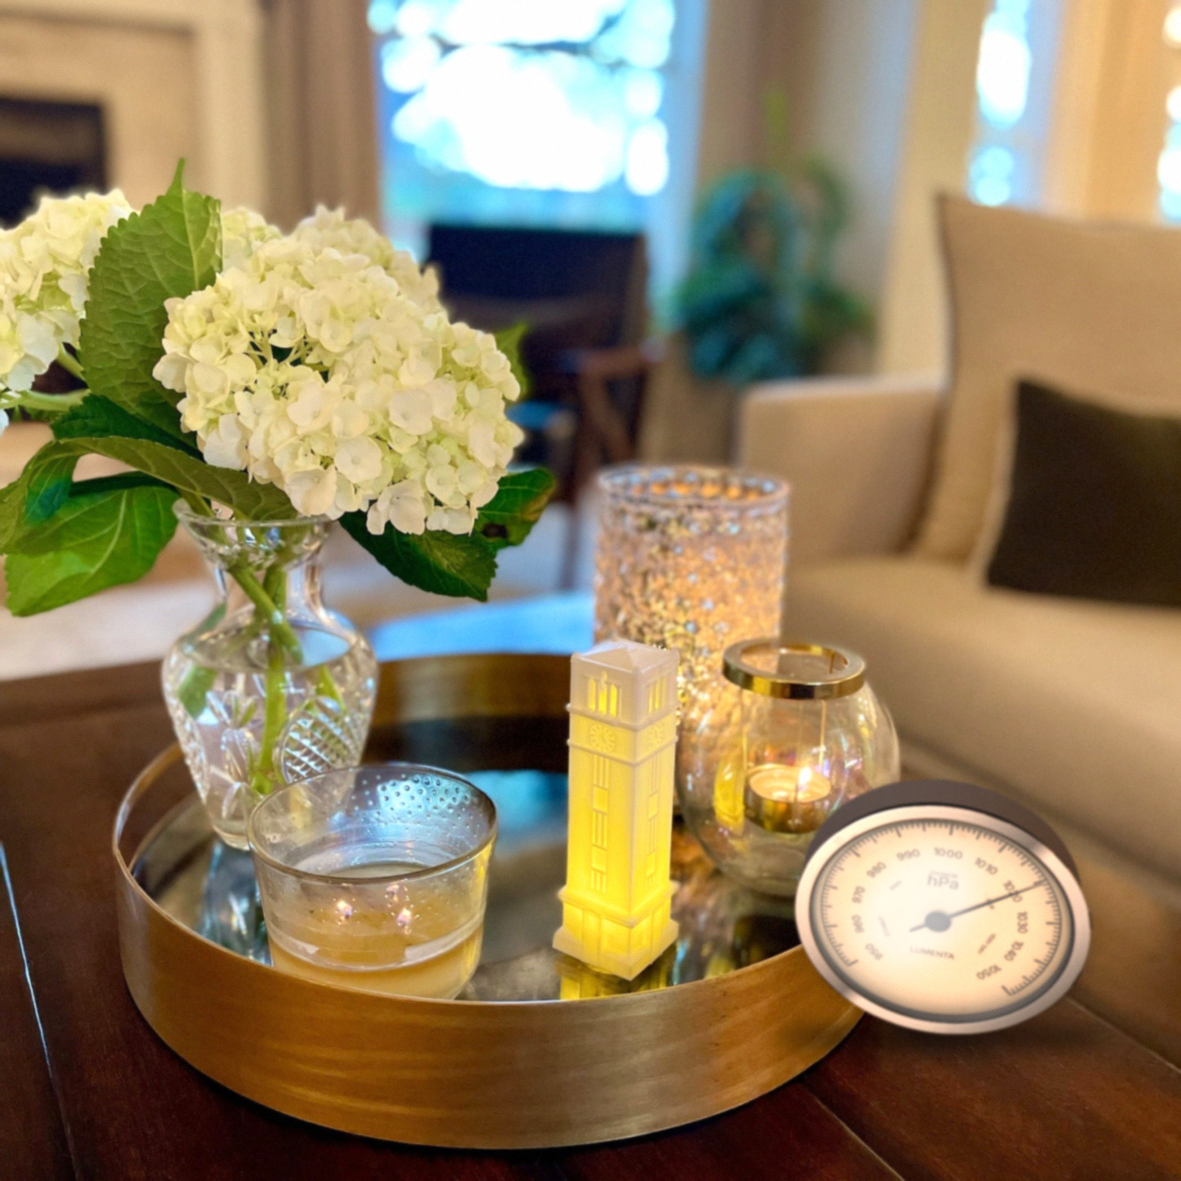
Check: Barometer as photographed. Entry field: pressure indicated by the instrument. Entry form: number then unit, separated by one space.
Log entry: 1020 hPa
